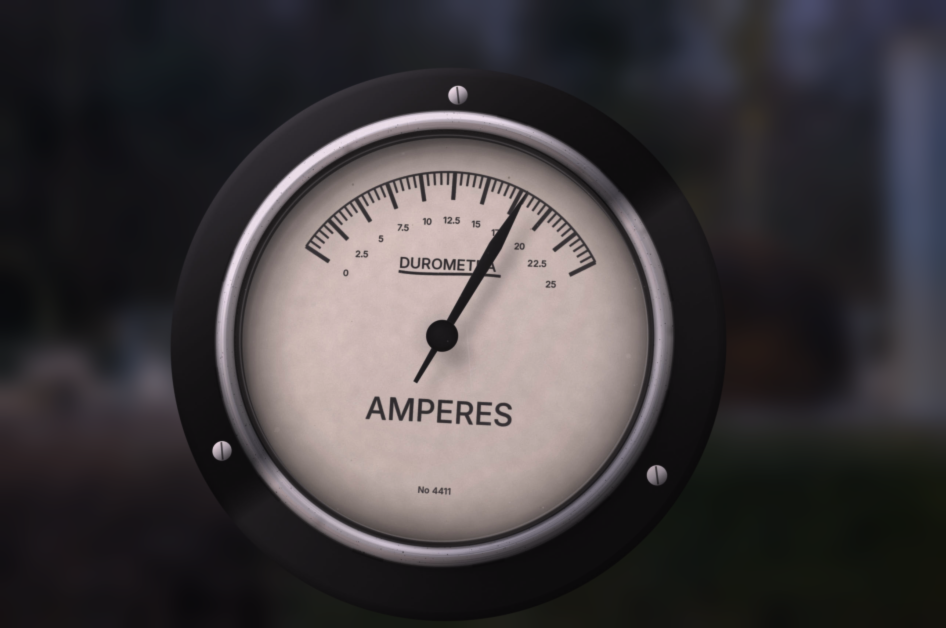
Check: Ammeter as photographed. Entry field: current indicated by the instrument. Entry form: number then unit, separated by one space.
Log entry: 18 A
